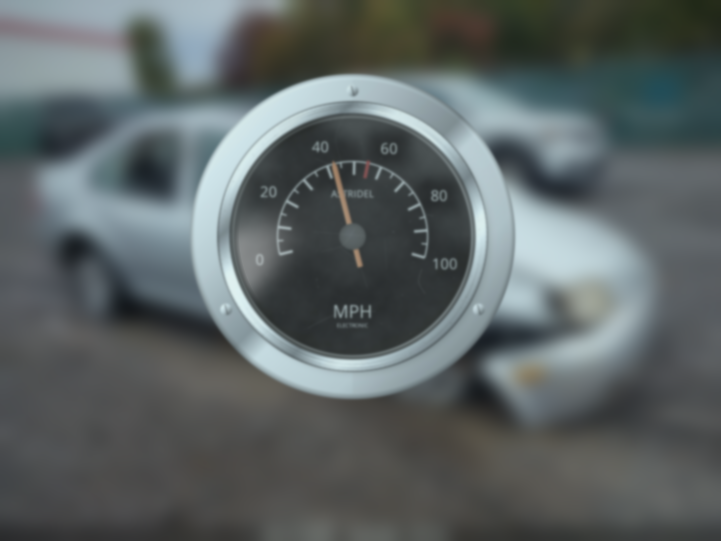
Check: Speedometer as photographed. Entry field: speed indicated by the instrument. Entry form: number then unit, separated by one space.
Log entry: 42.5 mph
